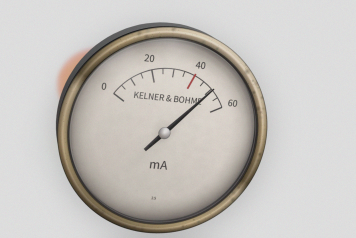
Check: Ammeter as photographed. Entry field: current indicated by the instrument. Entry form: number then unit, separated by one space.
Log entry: 50 mA
